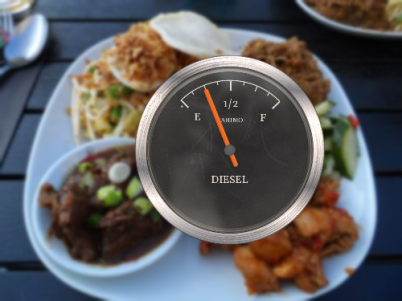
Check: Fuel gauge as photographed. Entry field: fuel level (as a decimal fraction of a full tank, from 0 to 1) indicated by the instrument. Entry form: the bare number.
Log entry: 0.25
